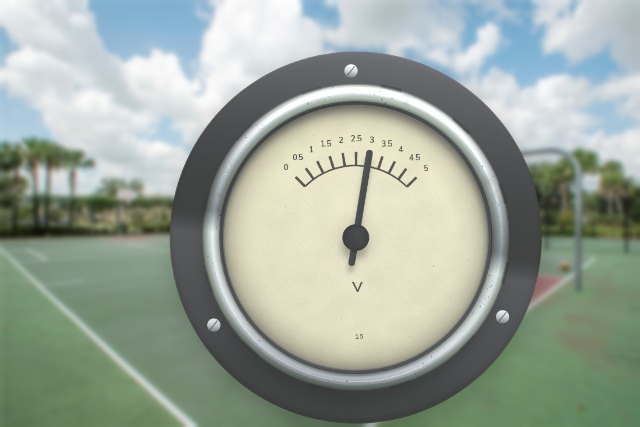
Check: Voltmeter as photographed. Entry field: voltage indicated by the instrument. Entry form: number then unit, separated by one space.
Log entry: 3 V
